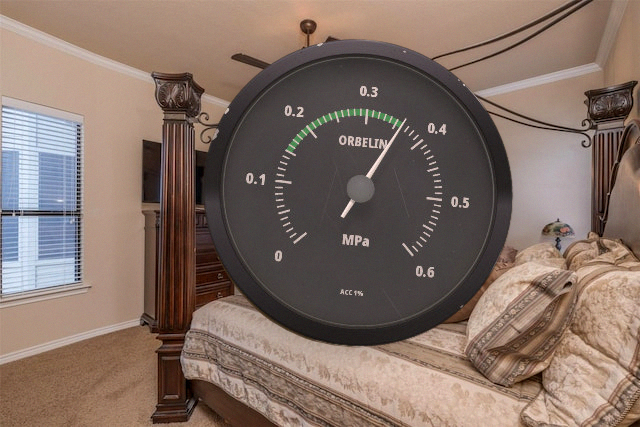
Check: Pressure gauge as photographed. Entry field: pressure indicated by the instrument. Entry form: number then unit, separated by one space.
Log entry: 0.36 MPa
